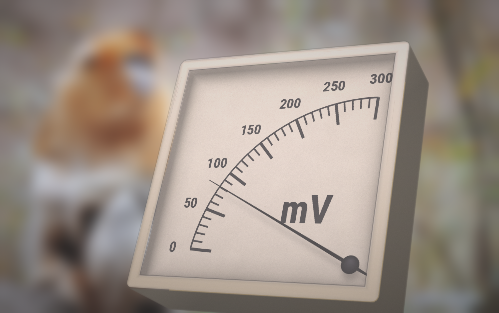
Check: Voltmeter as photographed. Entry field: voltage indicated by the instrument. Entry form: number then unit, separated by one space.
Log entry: 80 mV
